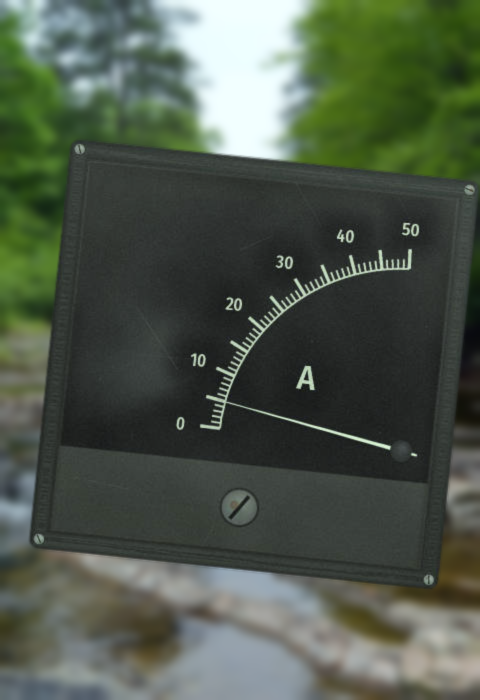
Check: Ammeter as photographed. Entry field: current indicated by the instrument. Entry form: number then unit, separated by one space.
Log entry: 5 A
